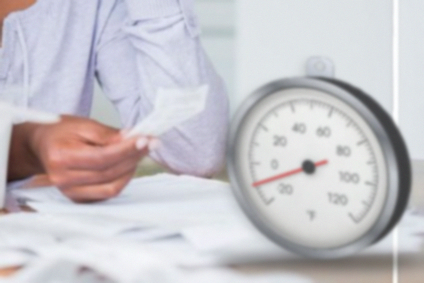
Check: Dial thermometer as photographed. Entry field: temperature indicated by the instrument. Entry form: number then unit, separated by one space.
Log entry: -10 °F
